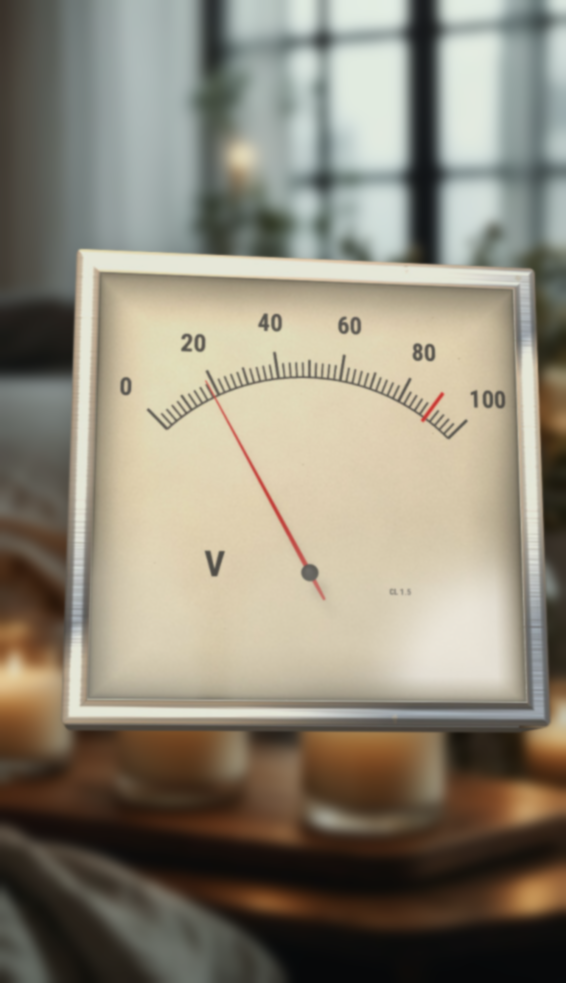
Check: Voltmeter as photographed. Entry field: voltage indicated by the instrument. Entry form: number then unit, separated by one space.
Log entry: 18 V
